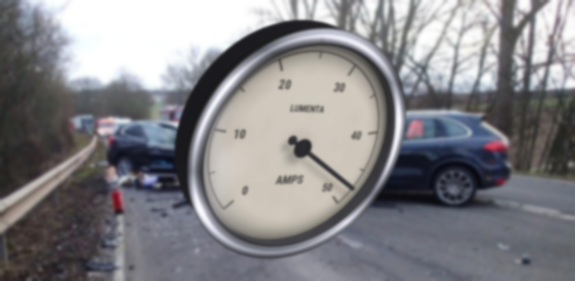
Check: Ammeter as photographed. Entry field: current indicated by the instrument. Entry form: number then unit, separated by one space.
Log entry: 47.5 A
